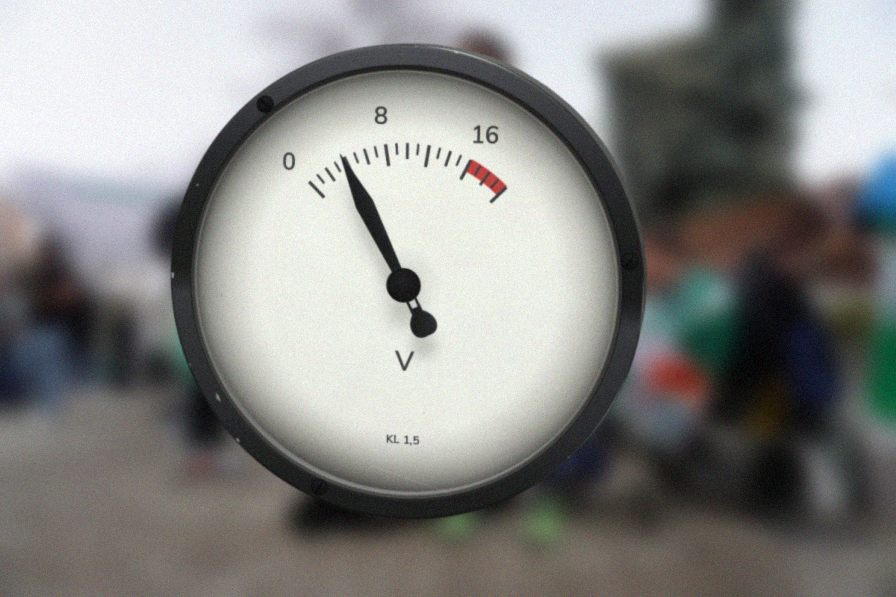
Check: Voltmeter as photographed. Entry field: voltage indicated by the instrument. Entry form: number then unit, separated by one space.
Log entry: 4 V
